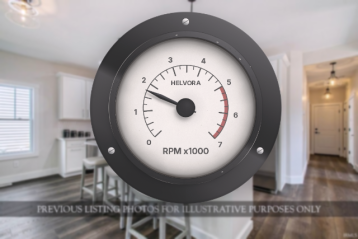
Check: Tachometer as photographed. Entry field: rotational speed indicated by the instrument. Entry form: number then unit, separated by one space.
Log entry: 1750 rpm
